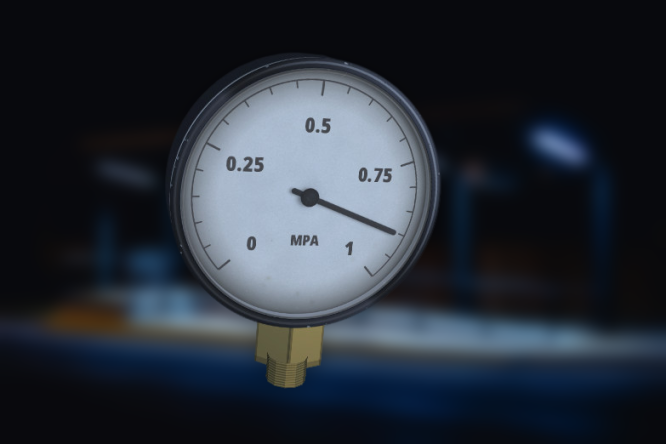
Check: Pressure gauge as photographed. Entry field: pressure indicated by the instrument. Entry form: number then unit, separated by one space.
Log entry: 0.9 MPa
